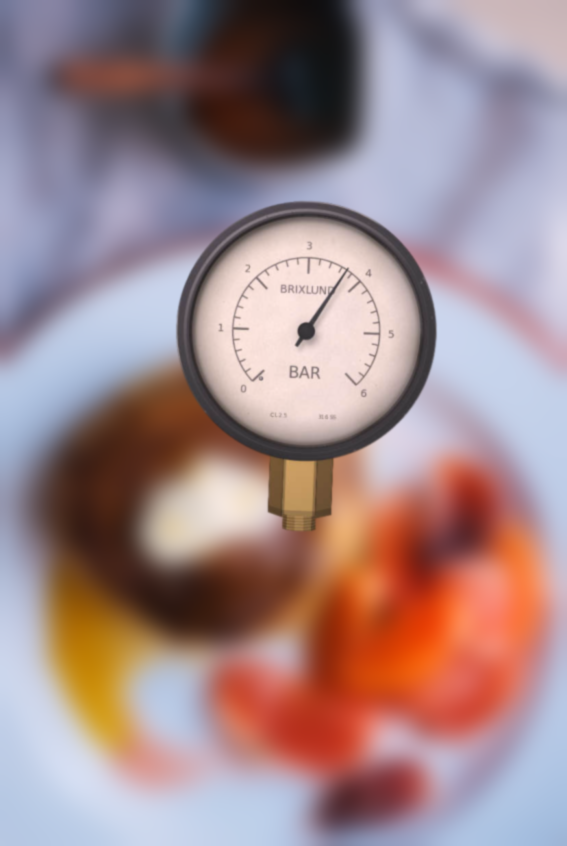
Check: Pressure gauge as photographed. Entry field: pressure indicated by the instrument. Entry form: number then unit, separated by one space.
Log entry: 3.7 bar
